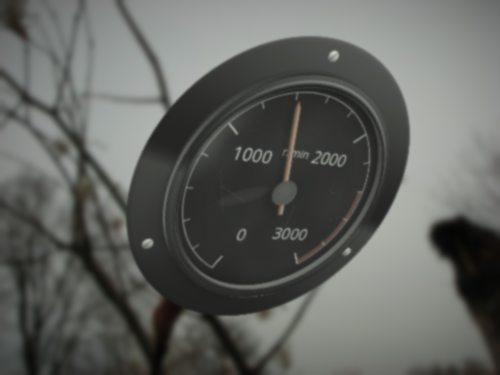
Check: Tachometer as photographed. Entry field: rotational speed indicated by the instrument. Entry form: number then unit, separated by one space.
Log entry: 1400 rpm
